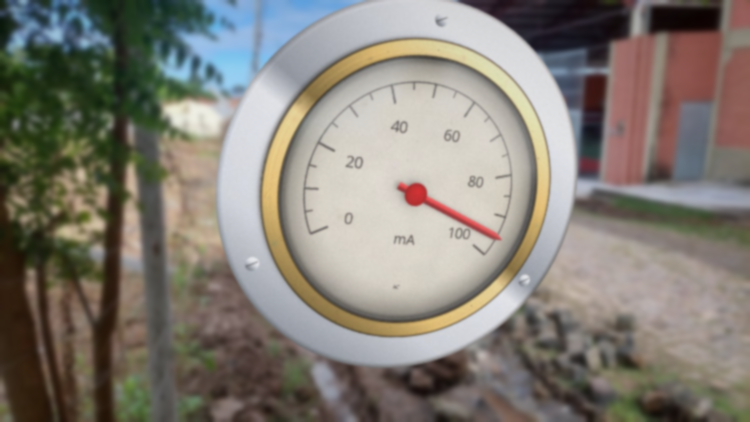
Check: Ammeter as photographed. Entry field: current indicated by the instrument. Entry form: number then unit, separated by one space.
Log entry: 95 mA
